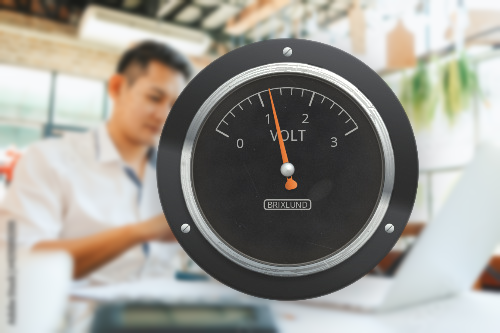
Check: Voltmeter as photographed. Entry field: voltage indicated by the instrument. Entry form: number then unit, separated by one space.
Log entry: 1.2 V
